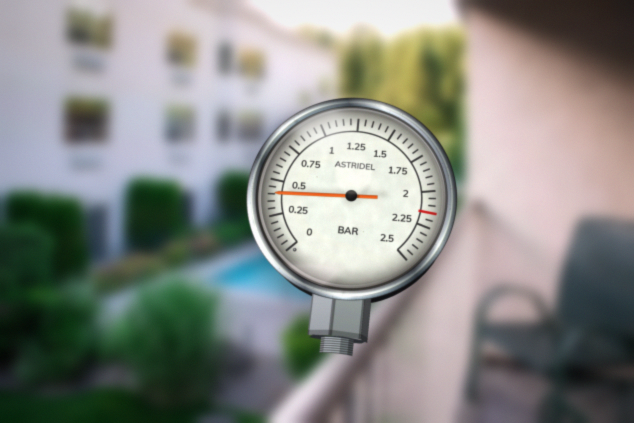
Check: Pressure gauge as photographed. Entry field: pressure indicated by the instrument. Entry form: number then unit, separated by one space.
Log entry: 0.4 bar
